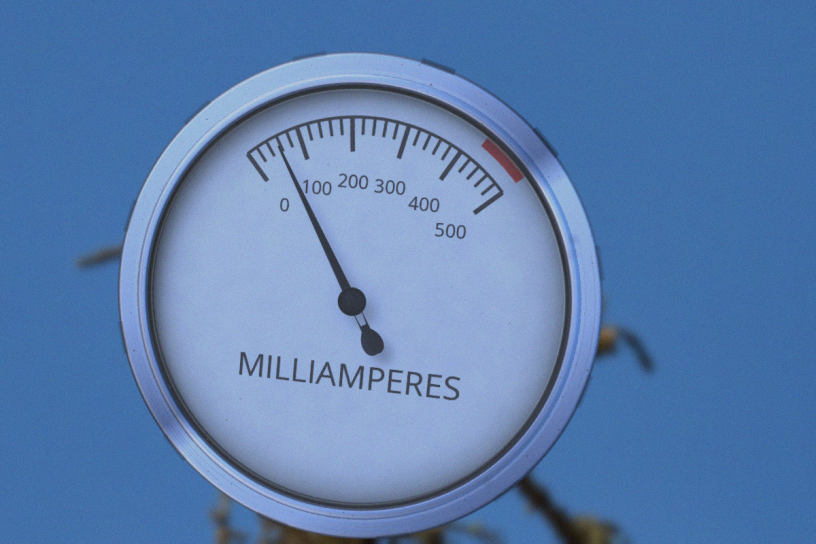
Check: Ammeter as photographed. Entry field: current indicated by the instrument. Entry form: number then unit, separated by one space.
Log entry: 60 mA
